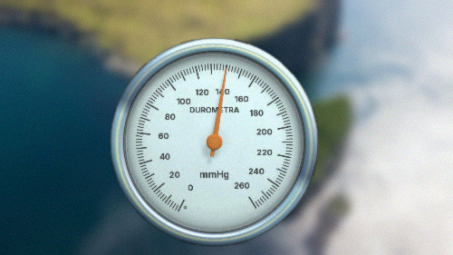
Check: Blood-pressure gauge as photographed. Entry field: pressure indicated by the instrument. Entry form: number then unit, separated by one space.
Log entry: 140 mmHg
